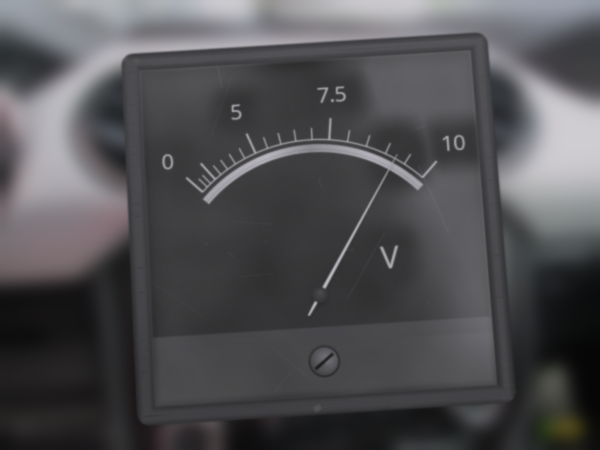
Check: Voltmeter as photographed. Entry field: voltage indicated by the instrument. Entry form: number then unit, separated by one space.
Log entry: 9.25 V
